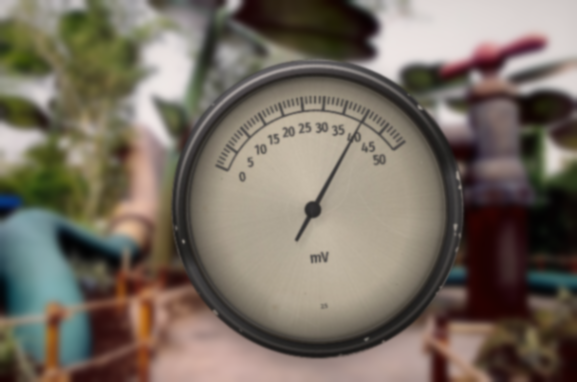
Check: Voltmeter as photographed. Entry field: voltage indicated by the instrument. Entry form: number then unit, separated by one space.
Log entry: 40 mV
